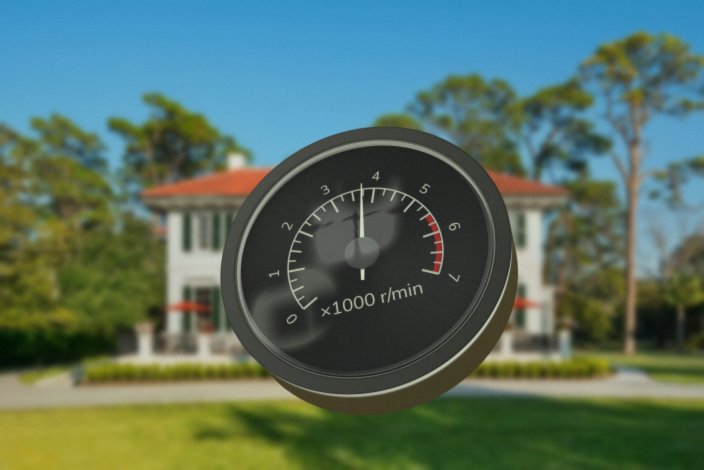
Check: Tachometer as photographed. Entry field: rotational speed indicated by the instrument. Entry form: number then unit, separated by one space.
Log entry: 3750 rpm
